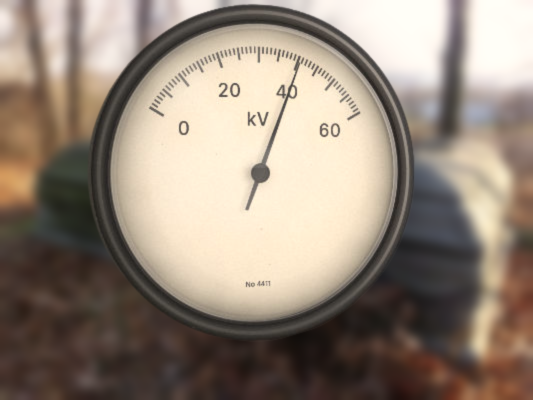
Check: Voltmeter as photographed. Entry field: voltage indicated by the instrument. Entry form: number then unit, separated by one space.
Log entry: 40 kV
